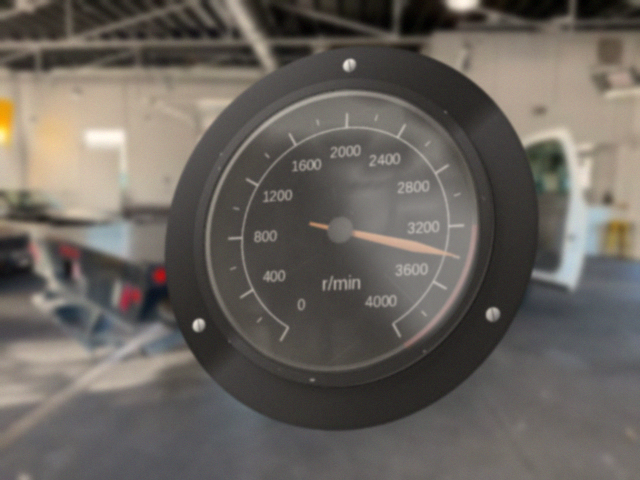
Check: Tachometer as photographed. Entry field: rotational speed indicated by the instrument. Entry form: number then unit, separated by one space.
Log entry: 3400 rpm
